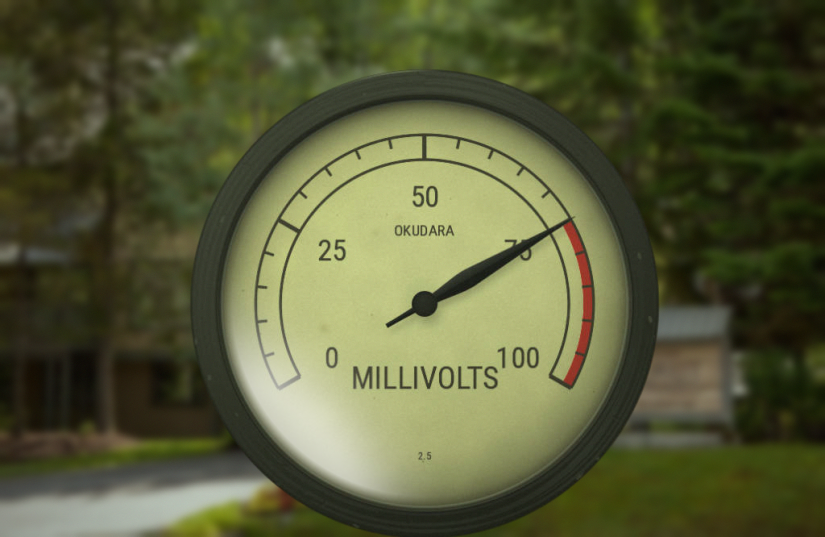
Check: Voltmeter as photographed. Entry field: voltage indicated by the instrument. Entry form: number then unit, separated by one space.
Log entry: 75 mV
